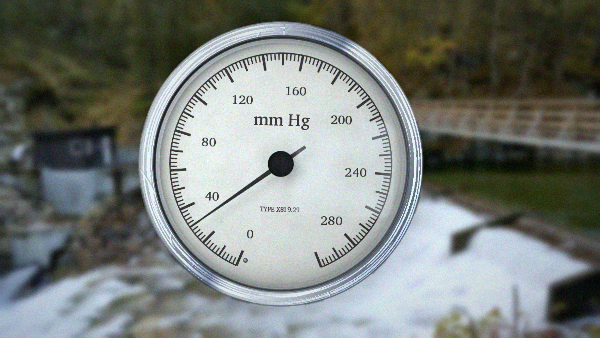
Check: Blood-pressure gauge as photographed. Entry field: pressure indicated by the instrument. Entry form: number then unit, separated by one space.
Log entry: 30 mmHg
